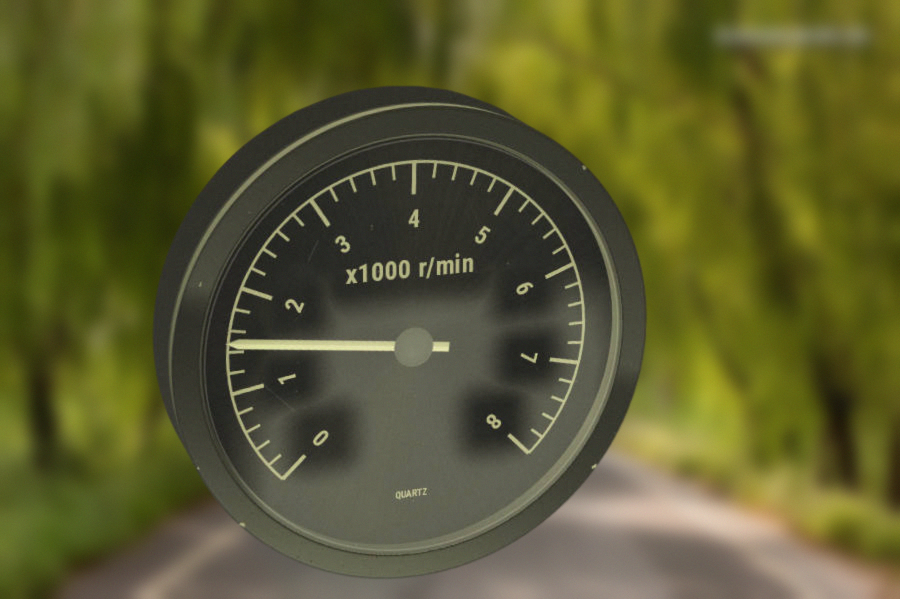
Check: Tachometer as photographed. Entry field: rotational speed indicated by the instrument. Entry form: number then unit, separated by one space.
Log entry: 1500 rpm
